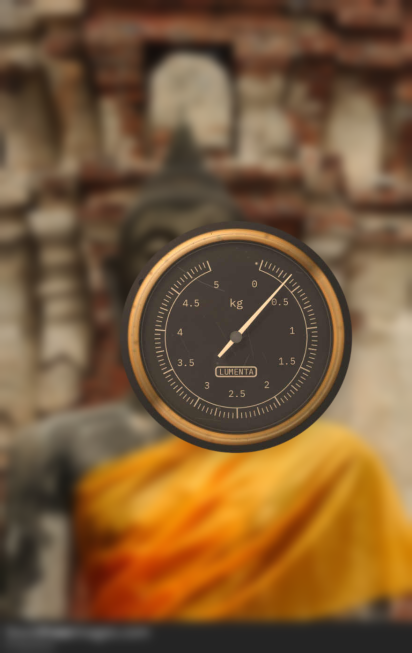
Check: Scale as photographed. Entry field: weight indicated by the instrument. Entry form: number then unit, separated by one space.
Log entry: 0.35 kg
